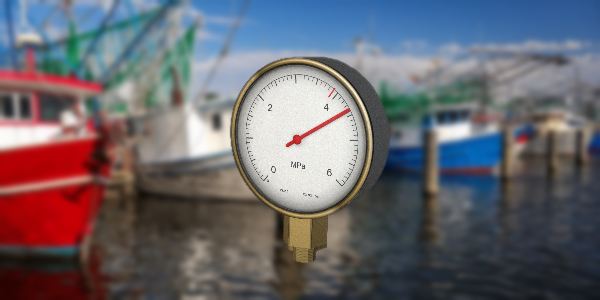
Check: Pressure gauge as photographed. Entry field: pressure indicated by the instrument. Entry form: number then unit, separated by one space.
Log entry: 4.4 MPa
